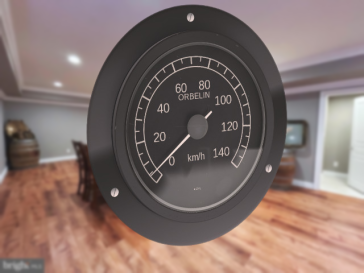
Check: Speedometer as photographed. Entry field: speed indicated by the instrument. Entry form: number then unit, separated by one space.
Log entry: 5 km/h
